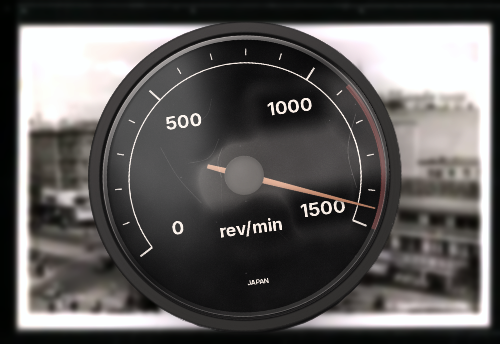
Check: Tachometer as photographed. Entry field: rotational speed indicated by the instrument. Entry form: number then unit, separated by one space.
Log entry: 1450 rpm
